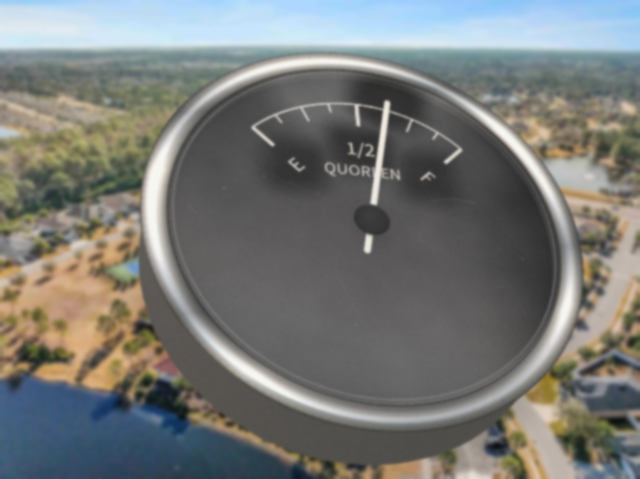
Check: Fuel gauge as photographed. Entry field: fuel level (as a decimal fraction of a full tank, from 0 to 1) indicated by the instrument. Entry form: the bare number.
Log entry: 0.625
